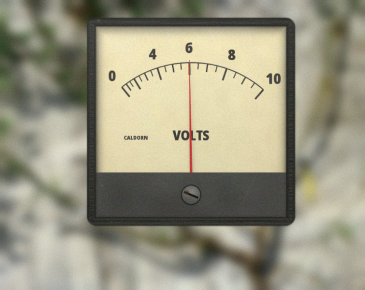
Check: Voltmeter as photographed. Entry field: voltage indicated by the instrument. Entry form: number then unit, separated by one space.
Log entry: 6 V
